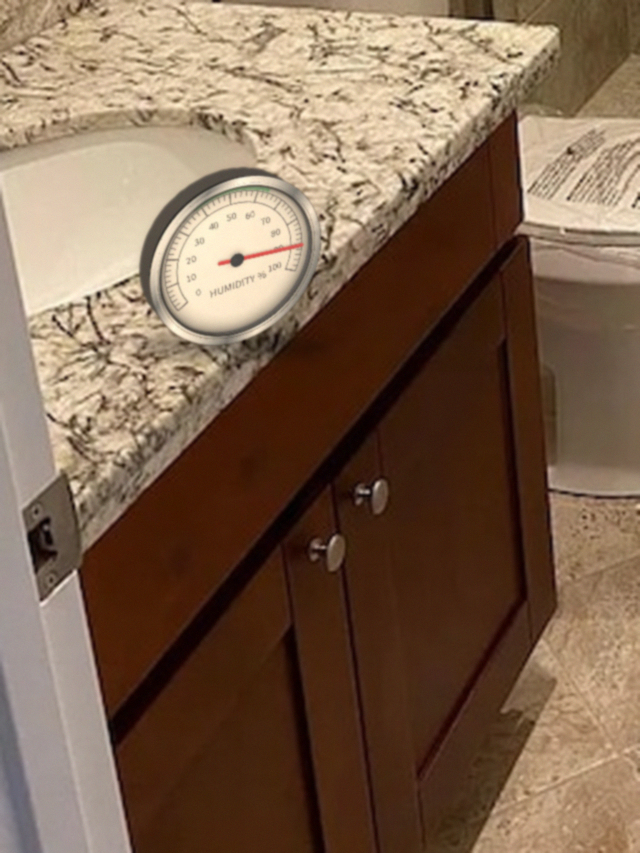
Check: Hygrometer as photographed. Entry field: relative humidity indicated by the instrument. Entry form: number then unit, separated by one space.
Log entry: 90 %
